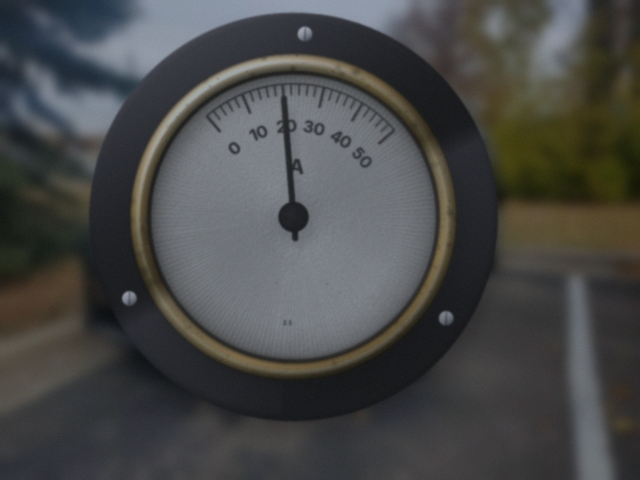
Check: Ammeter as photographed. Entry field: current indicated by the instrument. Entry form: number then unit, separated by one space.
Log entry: 20 A
